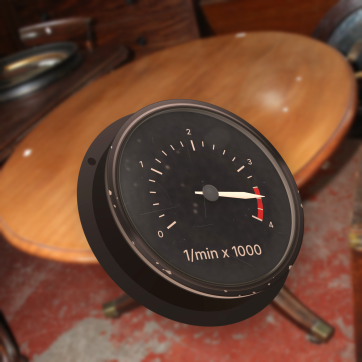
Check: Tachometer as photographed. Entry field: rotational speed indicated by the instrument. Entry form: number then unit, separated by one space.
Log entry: 3600 rpm
